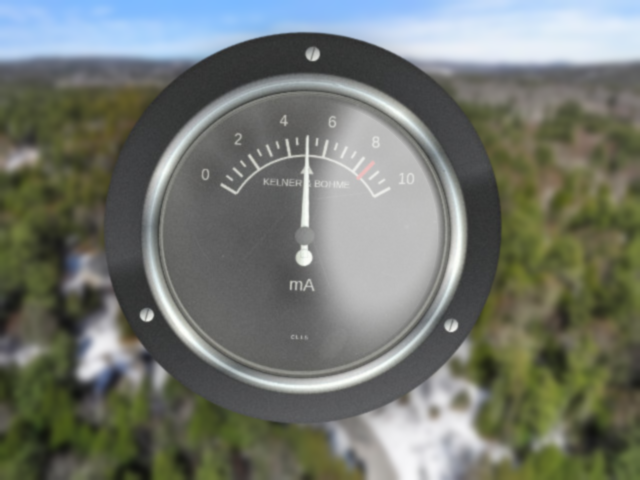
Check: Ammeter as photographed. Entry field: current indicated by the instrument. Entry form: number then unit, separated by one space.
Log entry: 5 mA
